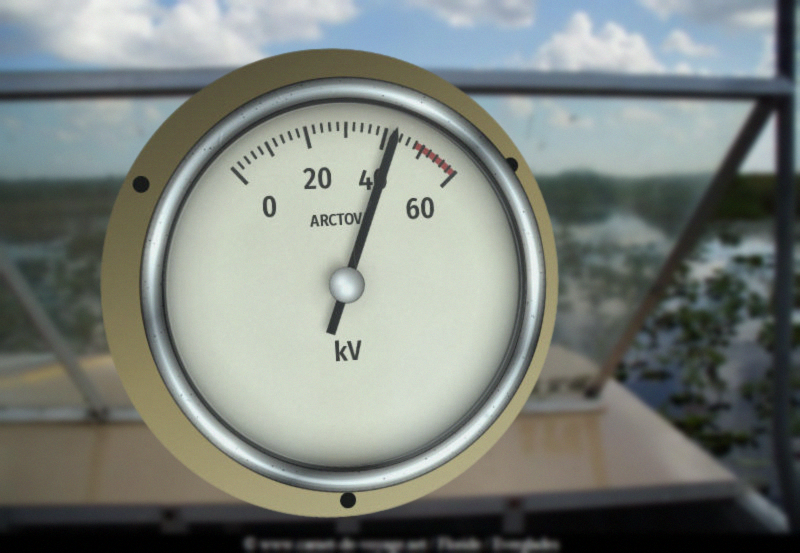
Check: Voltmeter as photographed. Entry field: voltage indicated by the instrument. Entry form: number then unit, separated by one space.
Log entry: 42 kV
